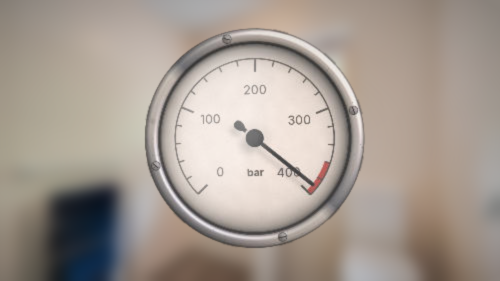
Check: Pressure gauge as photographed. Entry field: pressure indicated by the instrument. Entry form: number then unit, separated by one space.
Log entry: 390 bar
